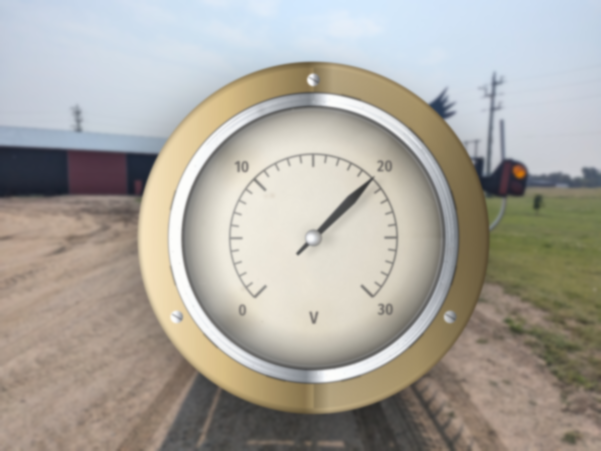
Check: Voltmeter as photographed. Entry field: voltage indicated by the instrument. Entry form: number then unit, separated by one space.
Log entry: 20 V
